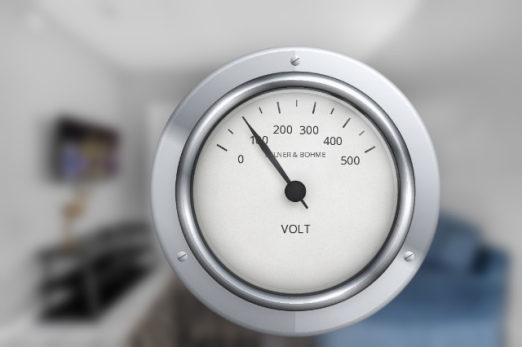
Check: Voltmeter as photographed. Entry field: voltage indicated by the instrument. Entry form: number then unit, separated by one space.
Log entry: 100 V
